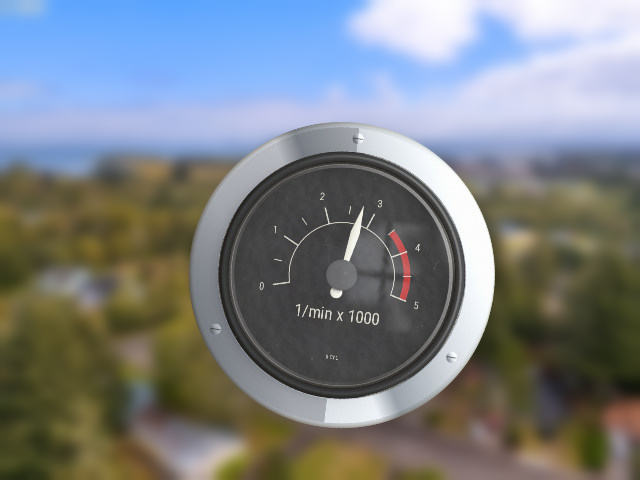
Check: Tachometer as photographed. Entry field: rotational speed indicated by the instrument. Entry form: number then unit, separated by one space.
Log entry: 2750 rpm
